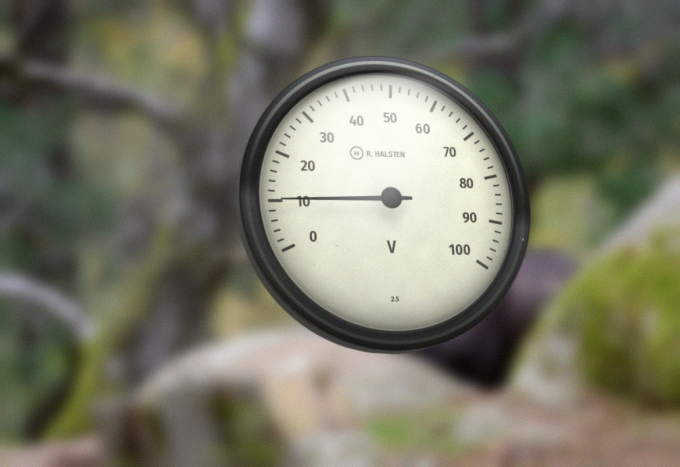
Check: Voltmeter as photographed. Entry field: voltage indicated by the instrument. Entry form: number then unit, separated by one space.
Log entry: 10 V
